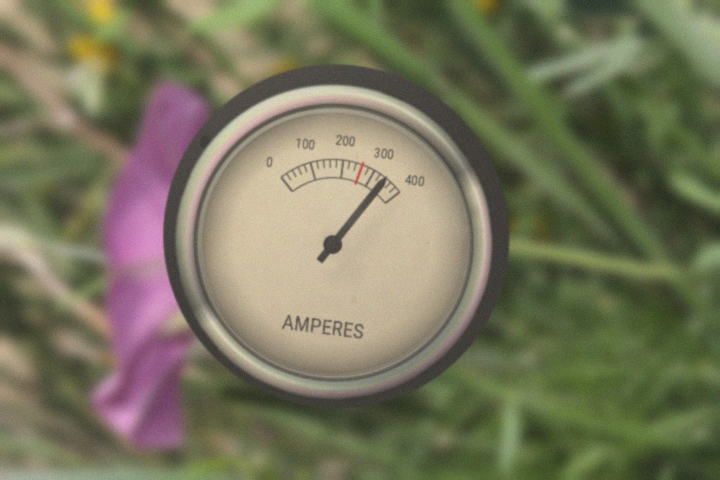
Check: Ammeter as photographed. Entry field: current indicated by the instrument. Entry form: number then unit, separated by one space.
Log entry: 340 A
